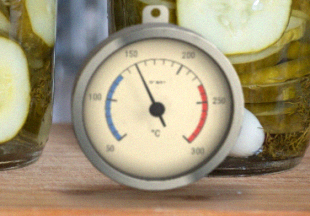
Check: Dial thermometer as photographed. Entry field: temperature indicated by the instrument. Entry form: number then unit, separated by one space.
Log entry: 150 °C
